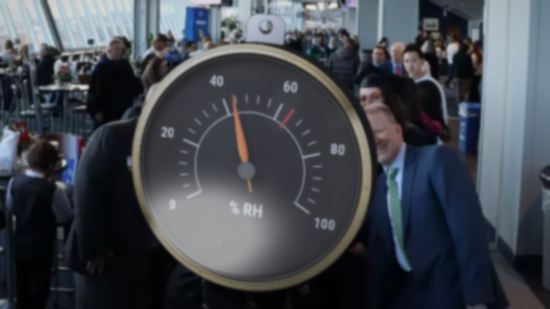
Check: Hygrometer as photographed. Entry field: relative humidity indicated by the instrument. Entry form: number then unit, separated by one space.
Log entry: 44 %
